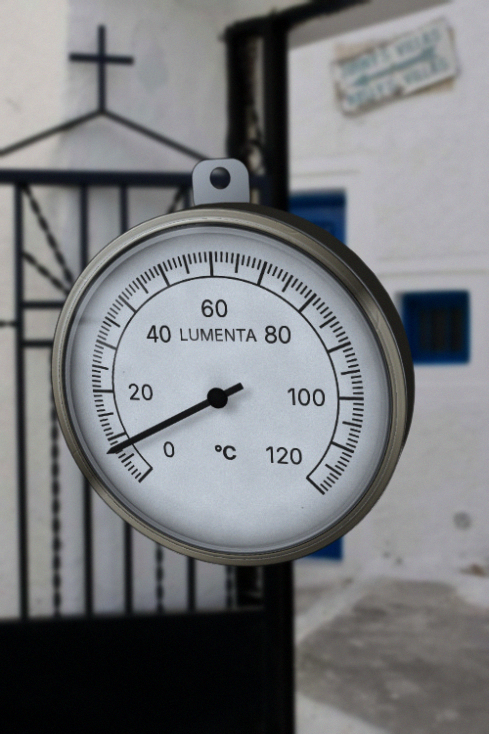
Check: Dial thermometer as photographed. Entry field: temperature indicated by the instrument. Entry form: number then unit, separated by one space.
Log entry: 8 °C
